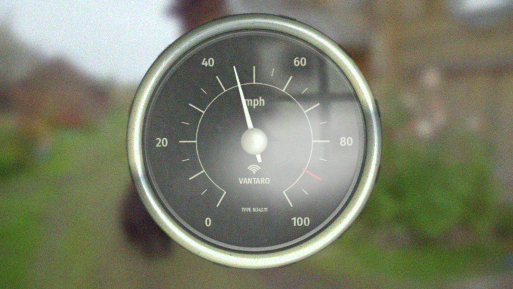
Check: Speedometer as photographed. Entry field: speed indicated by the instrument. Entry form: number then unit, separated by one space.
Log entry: 45 mph
